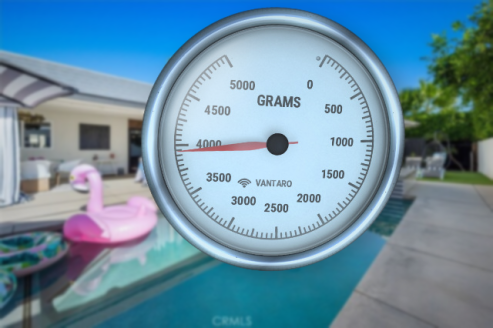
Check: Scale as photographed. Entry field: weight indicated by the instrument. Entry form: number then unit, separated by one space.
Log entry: 3950 g
